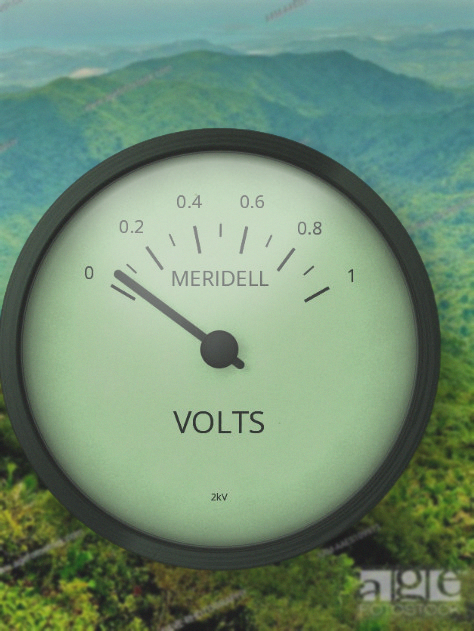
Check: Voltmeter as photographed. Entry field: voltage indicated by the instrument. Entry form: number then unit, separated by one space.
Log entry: 0.05 V
